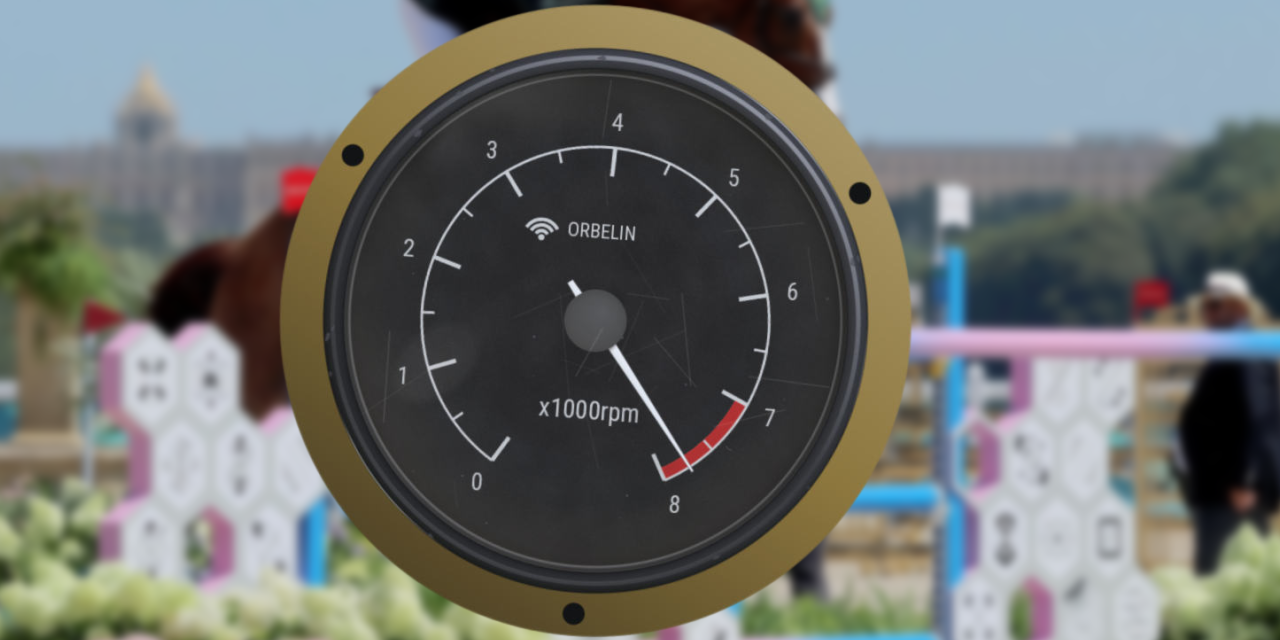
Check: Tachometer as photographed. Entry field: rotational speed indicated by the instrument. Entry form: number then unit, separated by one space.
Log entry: 7750 rpm
